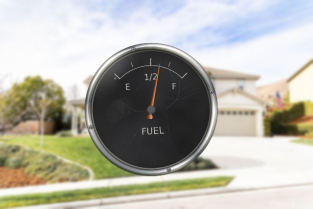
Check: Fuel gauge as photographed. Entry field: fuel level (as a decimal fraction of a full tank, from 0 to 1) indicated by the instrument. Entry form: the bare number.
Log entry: 0.625
